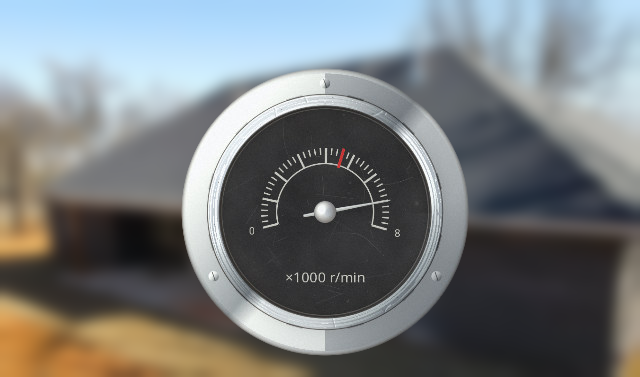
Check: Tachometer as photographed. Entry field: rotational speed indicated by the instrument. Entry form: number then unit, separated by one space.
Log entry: 7000 rpm
